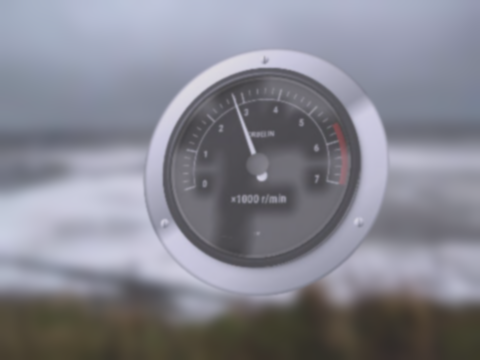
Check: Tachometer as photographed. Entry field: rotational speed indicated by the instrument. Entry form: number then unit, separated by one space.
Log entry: 2800 rpm
